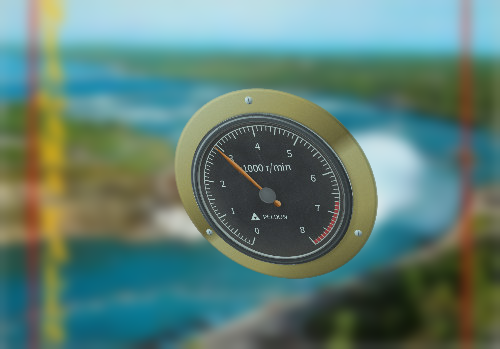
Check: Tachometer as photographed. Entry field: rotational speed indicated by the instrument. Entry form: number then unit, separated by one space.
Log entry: 3000 rpm
